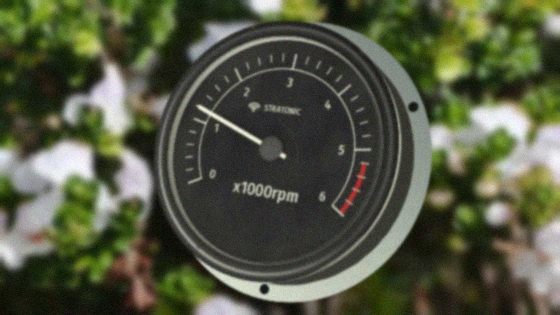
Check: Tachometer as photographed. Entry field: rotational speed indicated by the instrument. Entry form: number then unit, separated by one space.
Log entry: 1200 rpm
